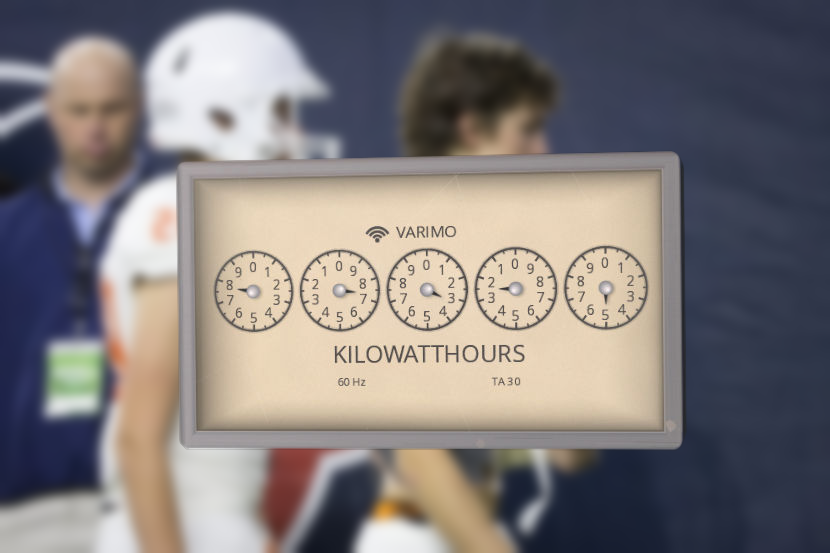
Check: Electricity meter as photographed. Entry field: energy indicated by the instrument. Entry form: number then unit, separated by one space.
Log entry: 77325 kWh
